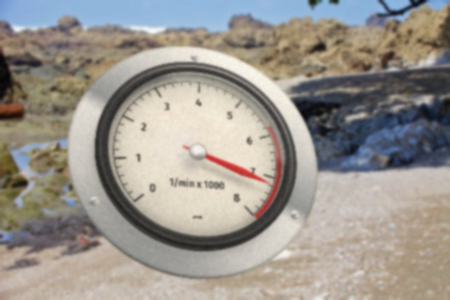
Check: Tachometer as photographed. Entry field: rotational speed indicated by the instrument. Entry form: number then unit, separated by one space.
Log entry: 7200 rpm
